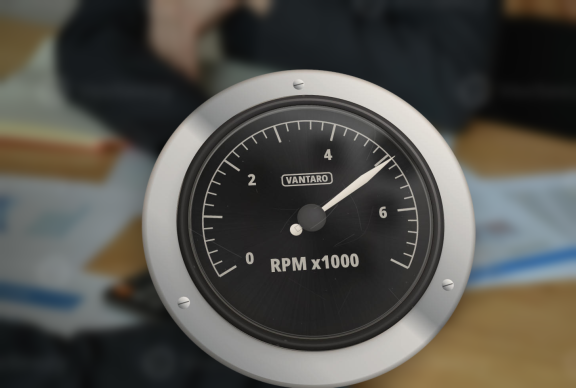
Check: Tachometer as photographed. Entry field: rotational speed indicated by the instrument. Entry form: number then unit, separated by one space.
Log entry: 5100 rpm
